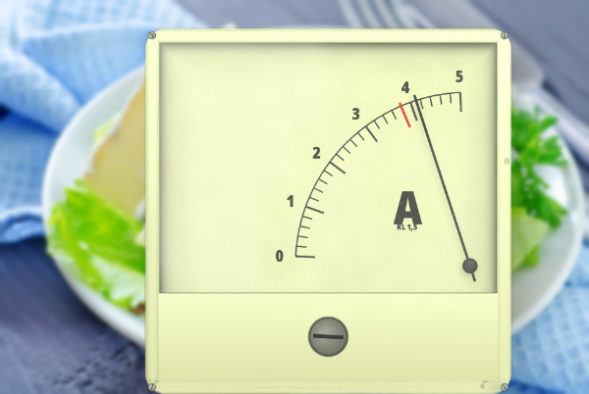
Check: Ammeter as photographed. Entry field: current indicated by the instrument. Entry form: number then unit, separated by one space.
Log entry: 4.1 A
